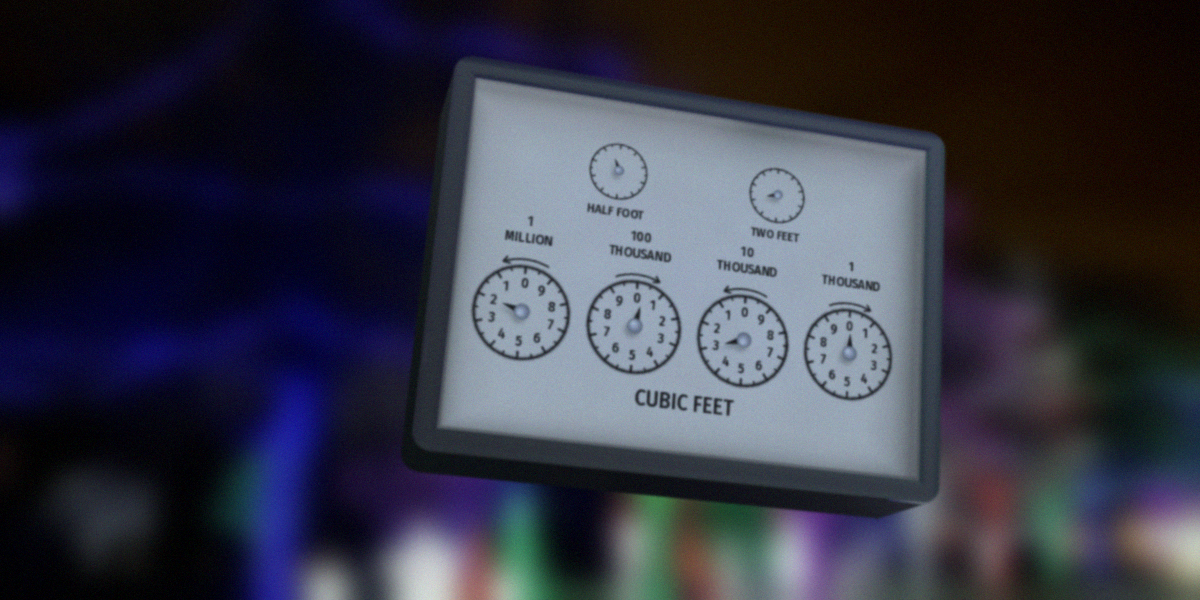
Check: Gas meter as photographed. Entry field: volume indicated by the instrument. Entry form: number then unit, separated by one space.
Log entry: 203000 ft³
